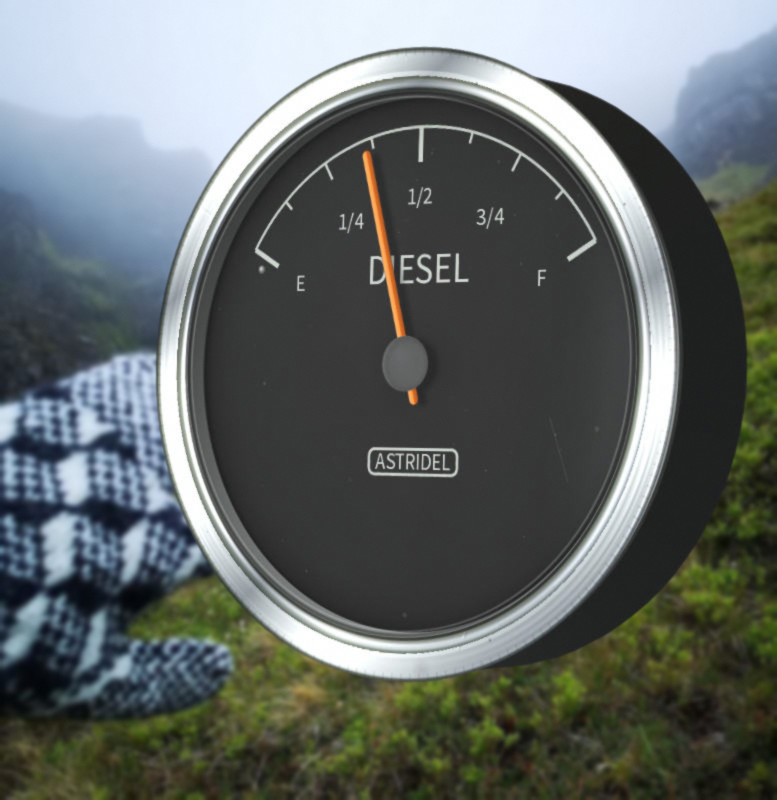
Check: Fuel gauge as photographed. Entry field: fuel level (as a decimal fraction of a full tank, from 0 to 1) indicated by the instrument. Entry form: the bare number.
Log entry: 0.375
